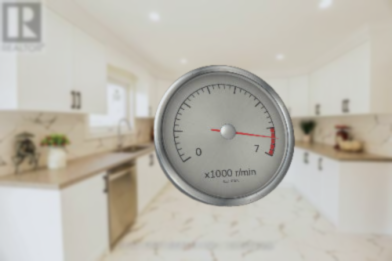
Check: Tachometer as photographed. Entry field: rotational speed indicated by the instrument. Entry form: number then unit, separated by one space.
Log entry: 6400 rpm
